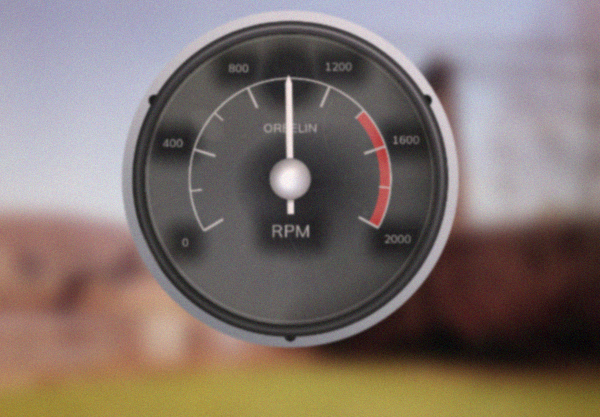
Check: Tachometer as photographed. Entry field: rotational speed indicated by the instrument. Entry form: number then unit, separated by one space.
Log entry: 1000 rpm
